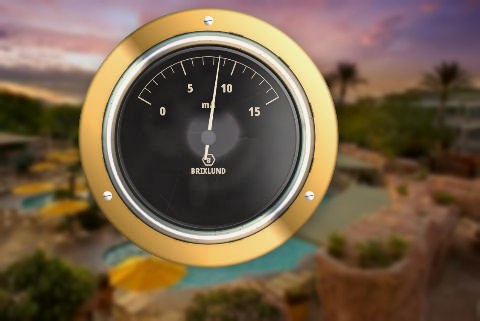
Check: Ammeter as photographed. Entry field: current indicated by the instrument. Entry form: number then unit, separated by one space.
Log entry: 8.5 mA
